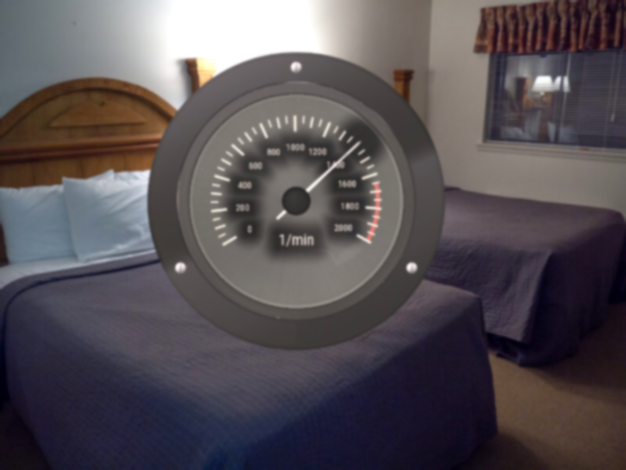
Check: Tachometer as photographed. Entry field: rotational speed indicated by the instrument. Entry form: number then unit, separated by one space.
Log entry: 1400 rpm
